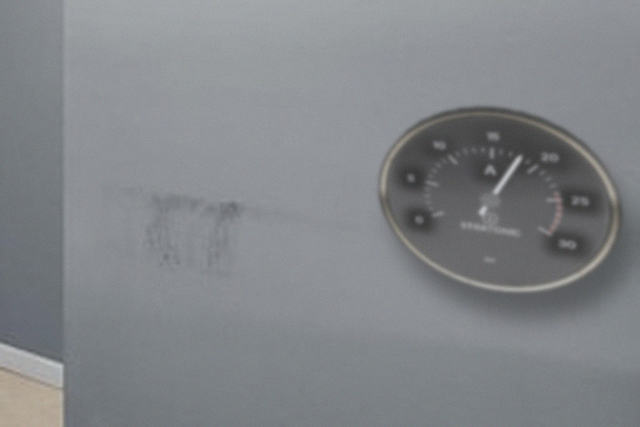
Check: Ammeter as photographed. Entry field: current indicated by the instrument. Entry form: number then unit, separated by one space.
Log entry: 18 A
